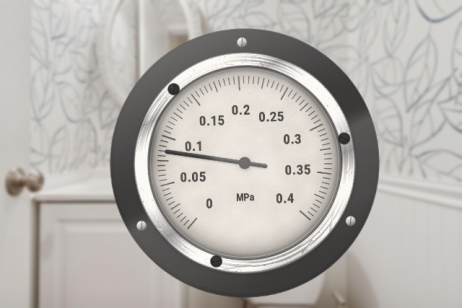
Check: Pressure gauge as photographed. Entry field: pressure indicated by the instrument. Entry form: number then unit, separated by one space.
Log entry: 0.085 MPa
